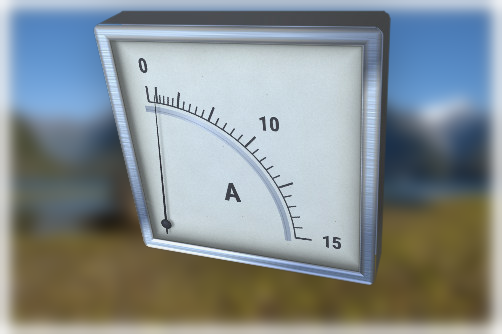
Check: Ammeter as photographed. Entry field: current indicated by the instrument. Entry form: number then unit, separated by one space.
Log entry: 2.5 A
